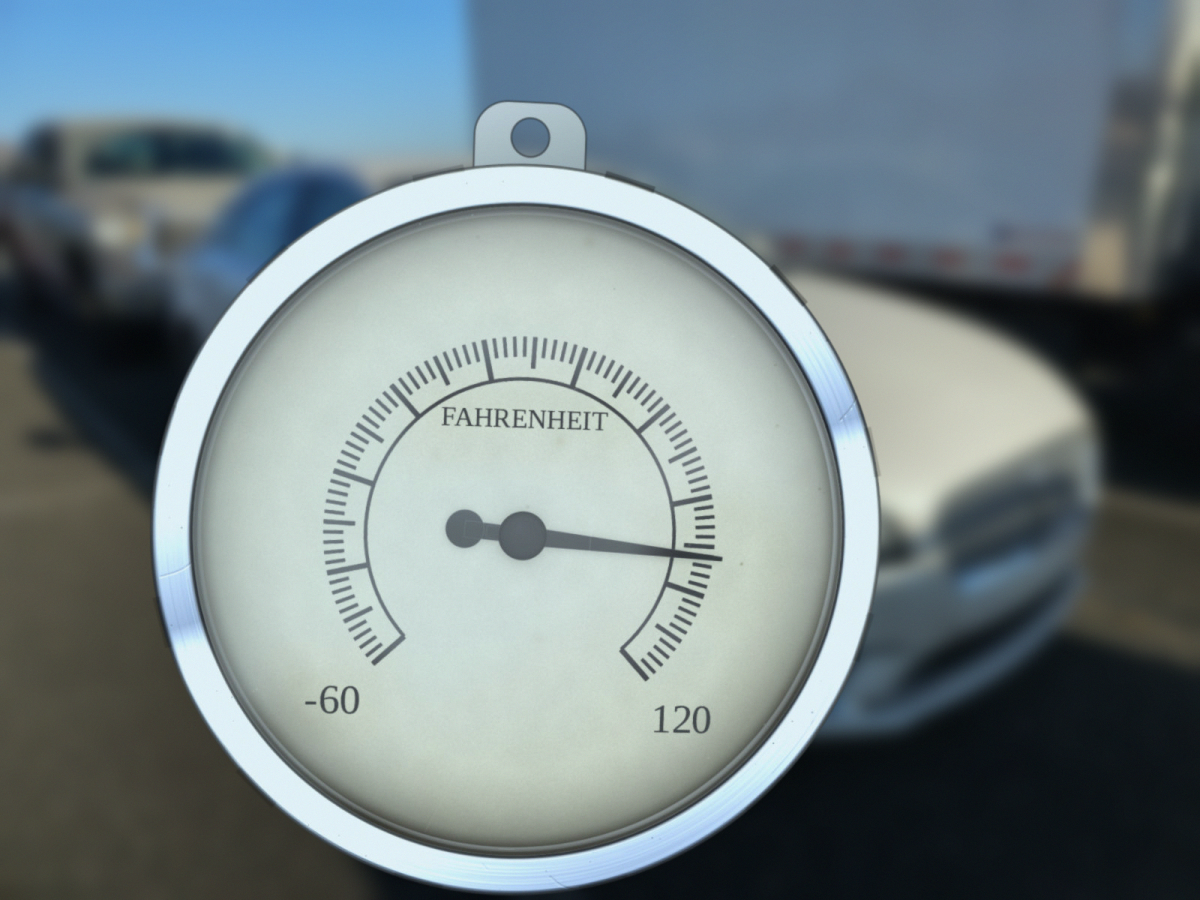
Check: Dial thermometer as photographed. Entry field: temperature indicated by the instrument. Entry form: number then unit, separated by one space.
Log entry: 92 °F
